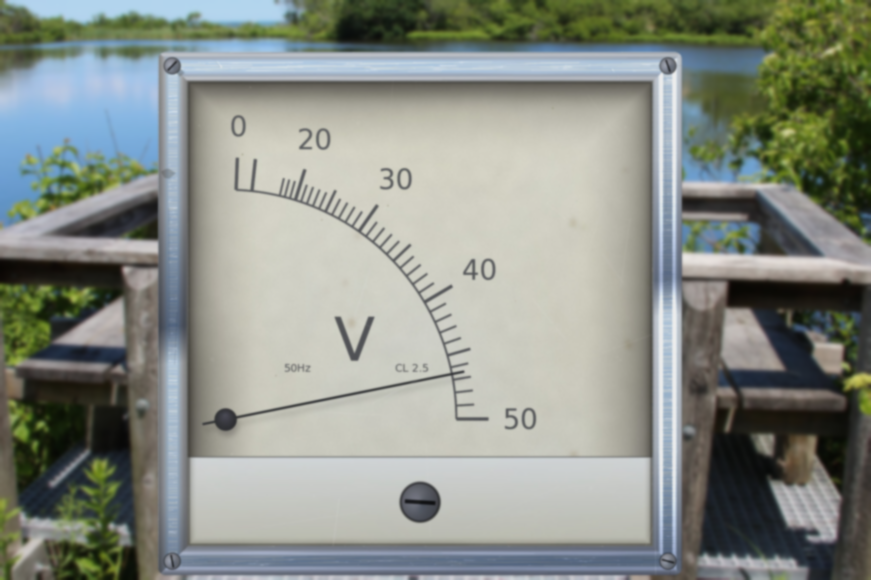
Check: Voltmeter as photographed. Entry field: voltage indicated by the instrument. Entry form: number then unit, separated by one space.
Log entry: 46.5 V
